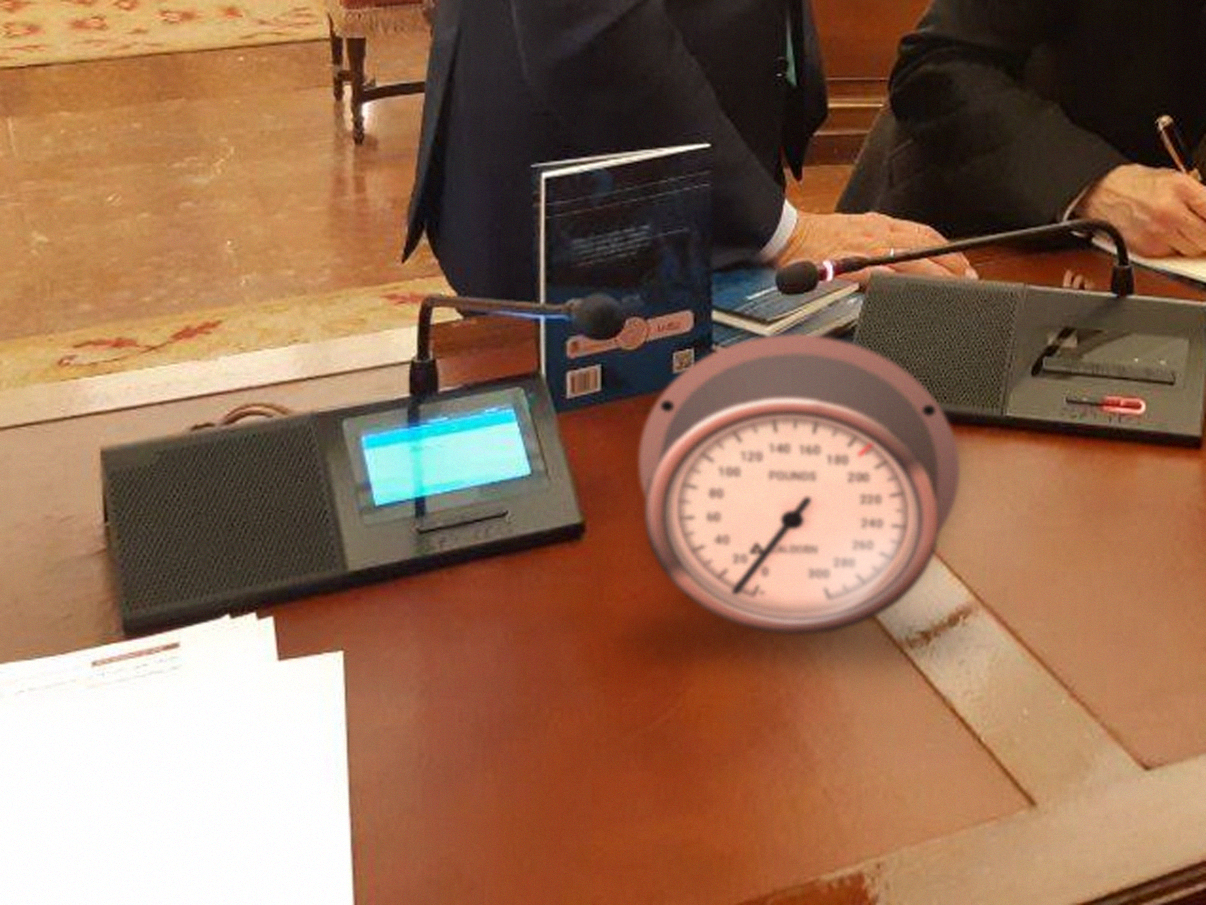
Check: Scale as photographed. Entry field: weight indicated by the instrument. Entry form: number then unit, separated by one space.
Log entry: 10 lb
